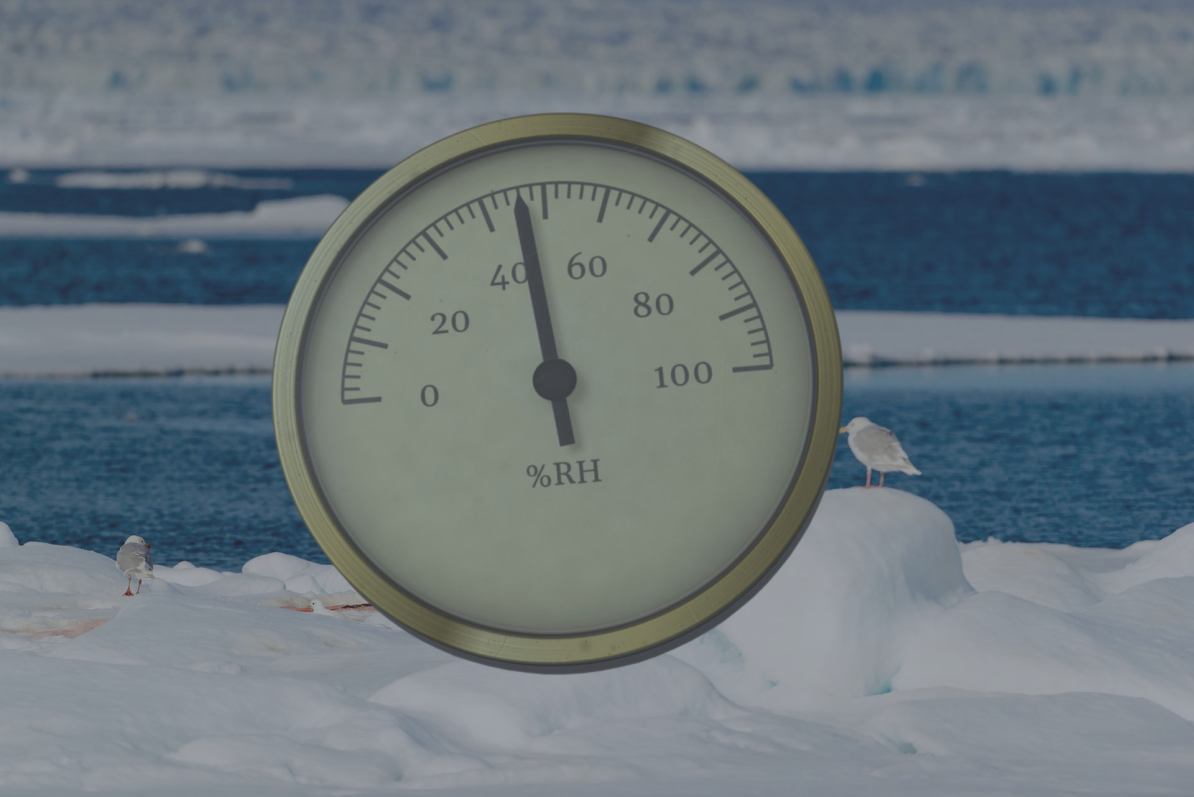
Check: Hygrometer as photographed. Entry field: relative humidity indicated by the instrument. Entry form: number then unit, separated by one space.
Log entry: 46 %
